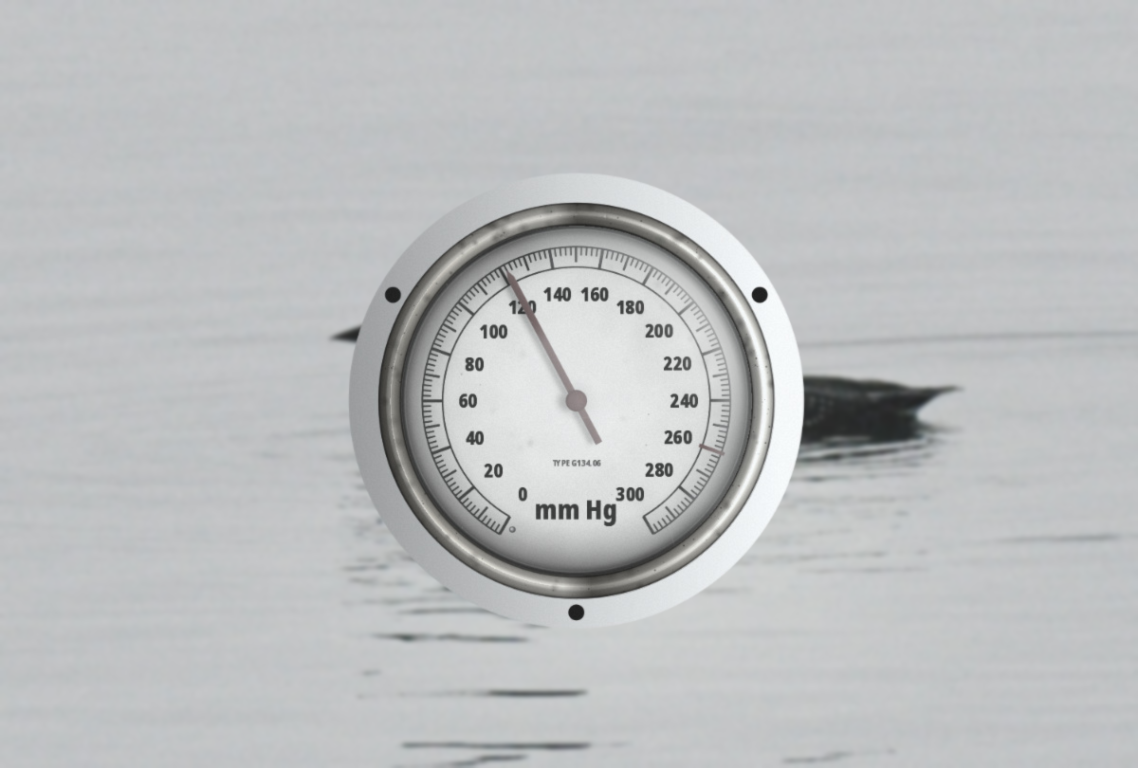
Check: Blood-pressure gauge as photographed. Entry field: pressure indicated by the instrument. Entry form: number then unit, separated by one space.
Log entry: 122 mmHg
